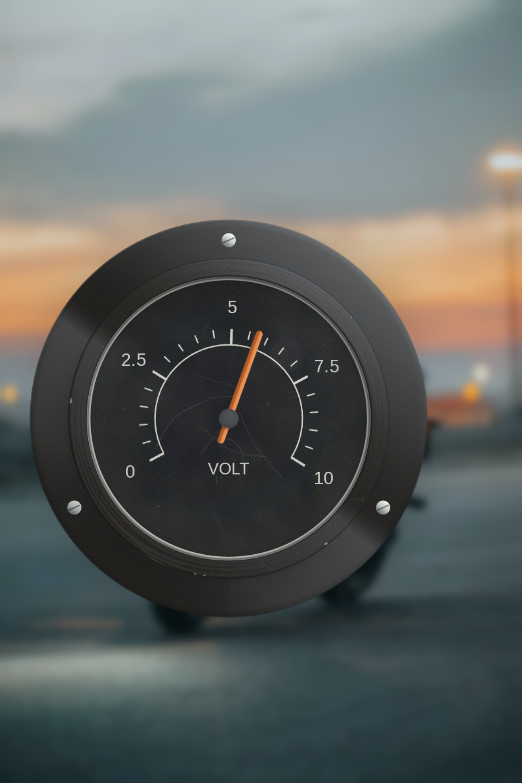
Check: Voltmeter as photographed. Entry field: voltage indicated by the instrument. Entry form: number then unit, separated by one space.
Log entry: 5.75 V
